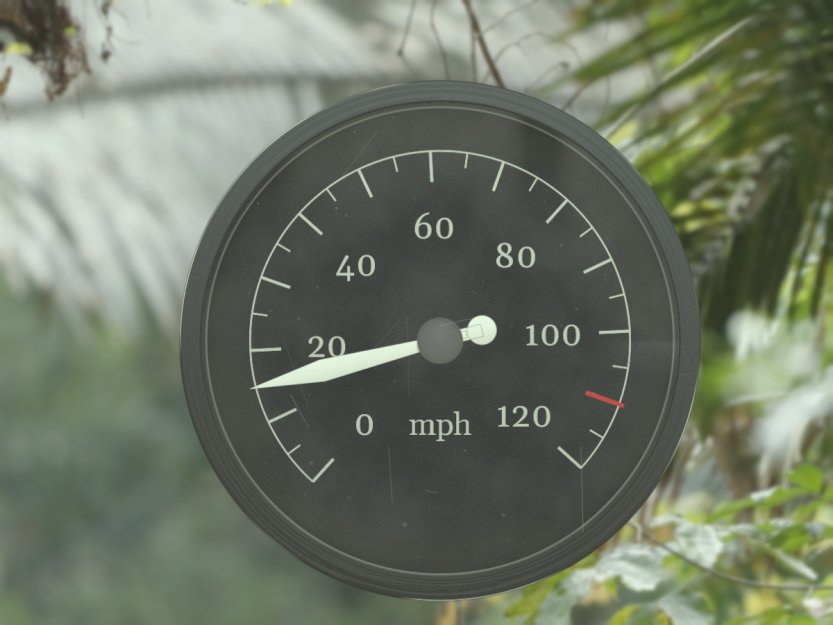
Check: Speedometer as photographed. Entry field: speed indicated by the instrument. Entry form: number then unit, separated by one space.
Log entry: 15 mph
